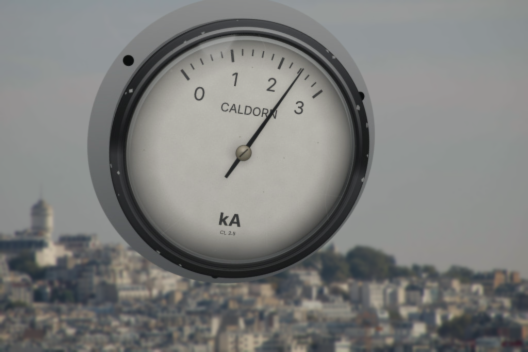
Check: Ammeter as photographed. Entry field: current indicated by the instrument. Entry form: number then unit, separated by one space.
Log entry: 2.4 kA
